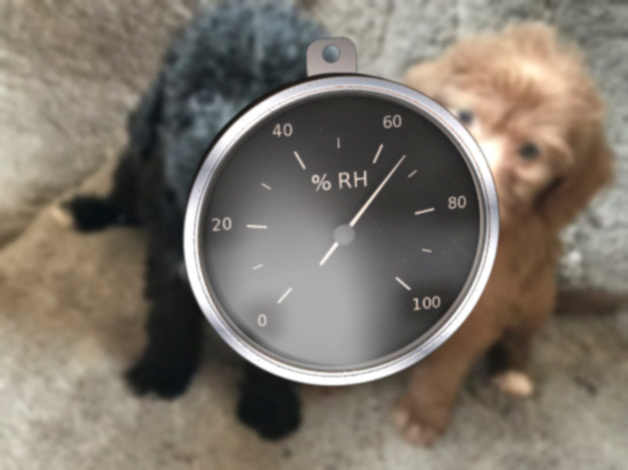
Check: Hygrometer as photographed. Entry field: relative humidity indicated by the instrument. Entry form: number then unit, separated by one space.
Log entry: 65 %
